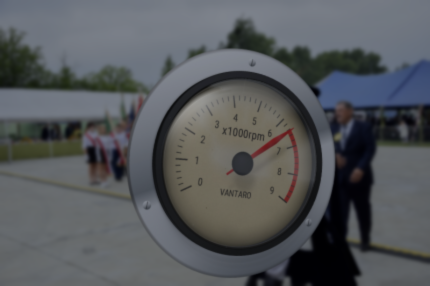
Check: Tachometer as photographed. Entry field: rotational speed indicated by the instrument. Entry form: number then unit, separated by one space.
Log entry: 6400 rpm
